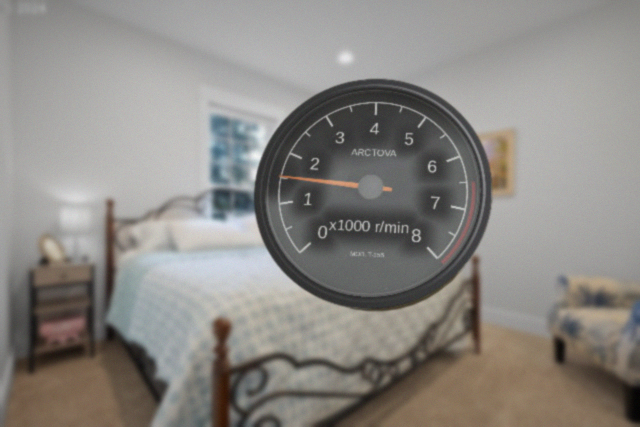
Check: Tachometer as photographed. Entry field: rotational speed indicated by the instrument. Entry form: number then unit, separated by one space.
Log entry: 1500 rpm
